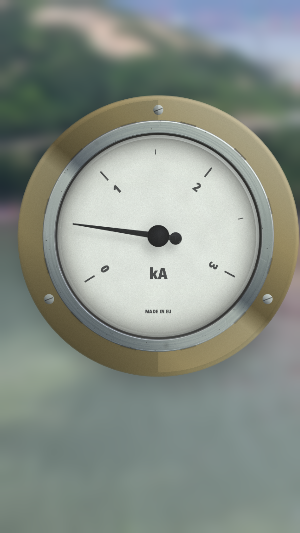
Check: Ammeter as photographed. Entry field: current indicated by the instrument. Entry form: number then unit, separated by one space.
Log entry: 0.5 kA
